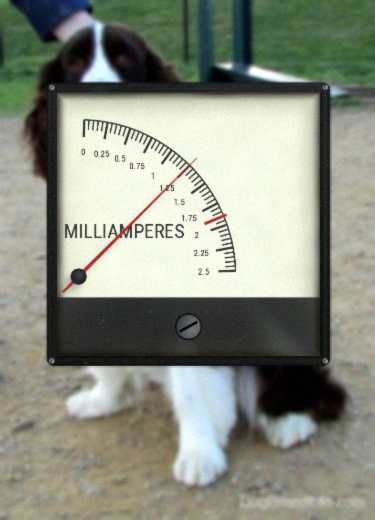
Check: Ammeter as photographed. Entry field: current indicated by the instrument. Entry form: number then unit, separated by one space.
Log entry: 1.25 mA
